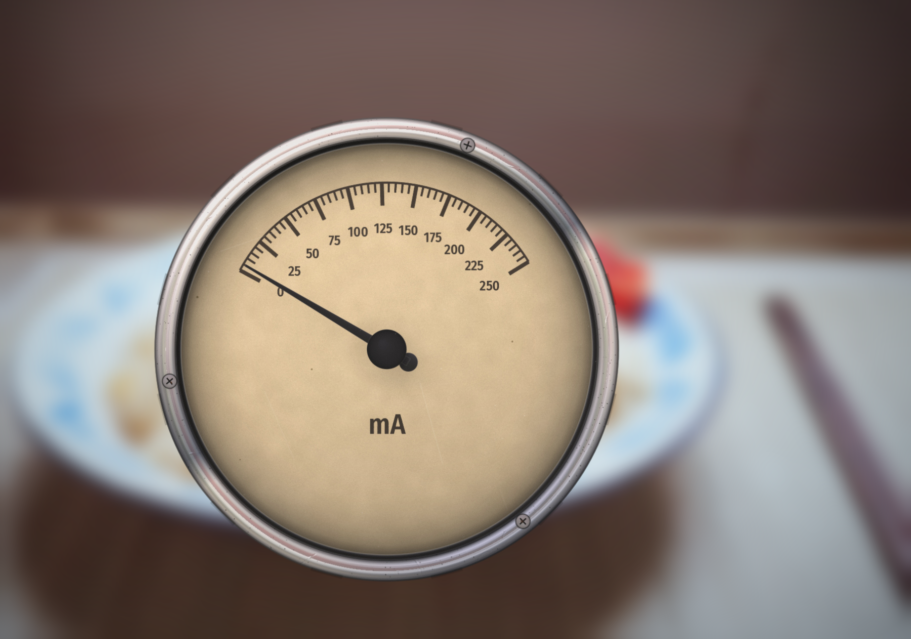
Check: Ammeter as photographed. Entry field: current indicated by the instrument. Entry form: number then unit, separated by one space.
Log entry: 5 mA
